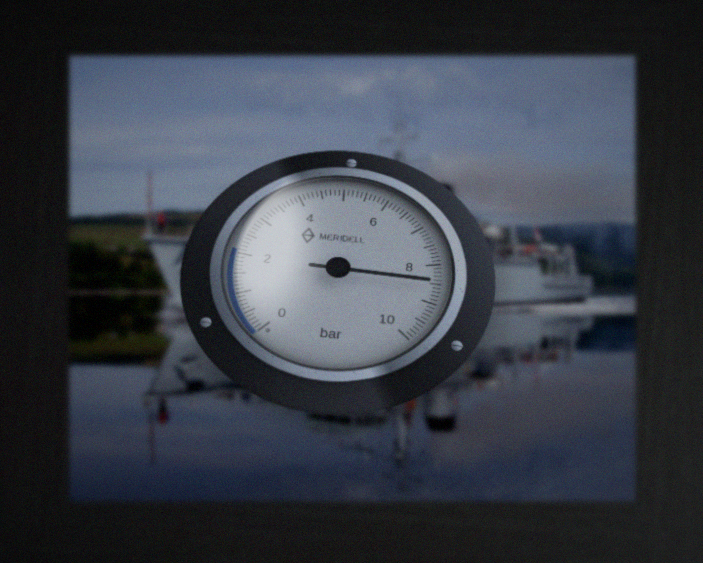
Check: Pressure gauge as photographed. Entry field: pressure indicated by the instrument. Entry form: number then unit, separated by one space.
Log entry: 8.5 bar
